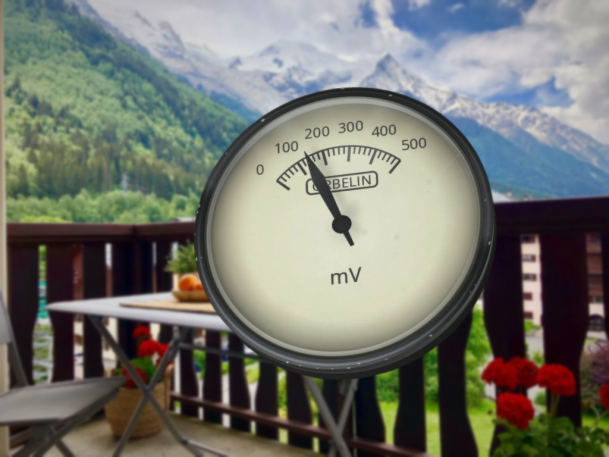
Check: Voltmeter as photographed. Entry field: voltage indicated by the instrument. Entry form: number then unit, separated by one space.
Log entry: 140 mV
